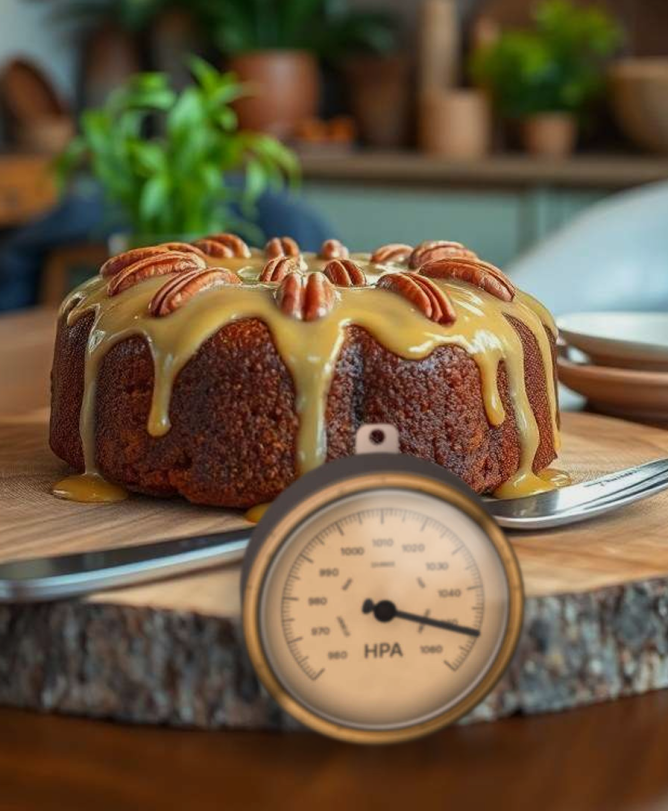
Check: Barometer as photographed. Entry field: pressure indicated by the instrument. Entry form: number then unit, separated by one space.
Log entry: 1050 hPa
